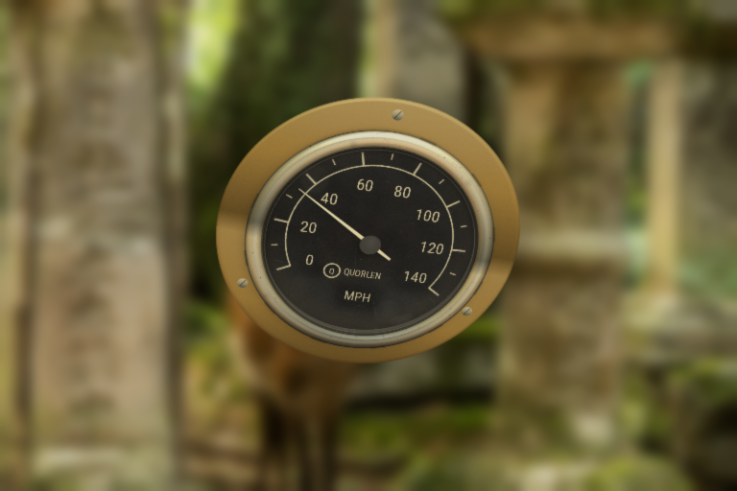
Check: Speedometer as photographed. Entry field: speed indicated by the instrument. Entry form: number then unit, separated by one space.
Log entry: 35 mph
